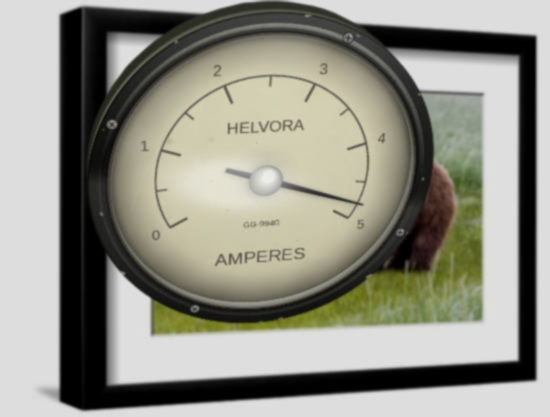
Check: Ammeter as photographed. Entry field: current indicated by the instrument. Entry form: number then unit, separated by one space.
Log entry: 4.75 A
